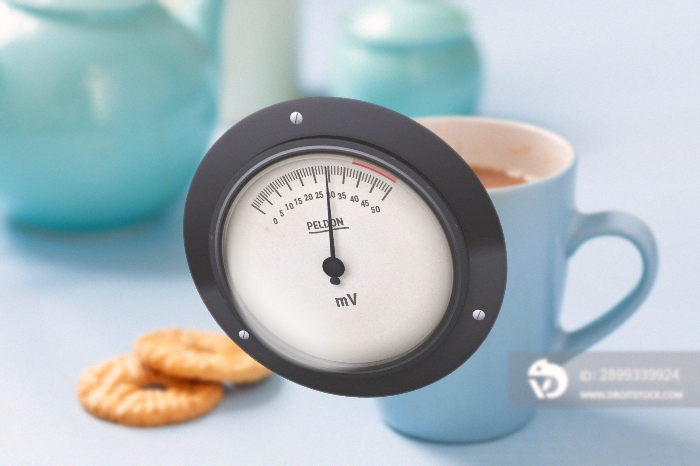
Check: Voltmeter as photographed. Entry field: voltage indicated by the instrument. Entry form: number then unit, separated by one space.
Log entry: 30 mV
